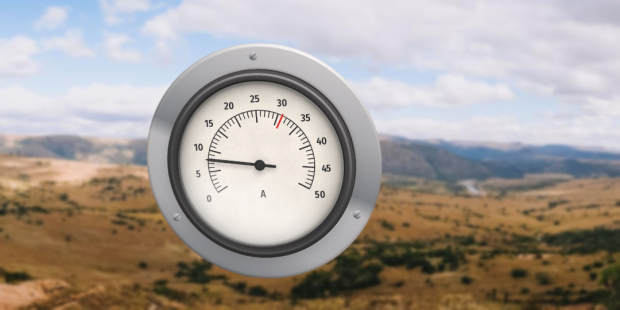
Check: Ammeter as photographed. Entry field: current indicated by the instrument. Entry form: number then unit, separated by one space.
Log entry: 8 A
